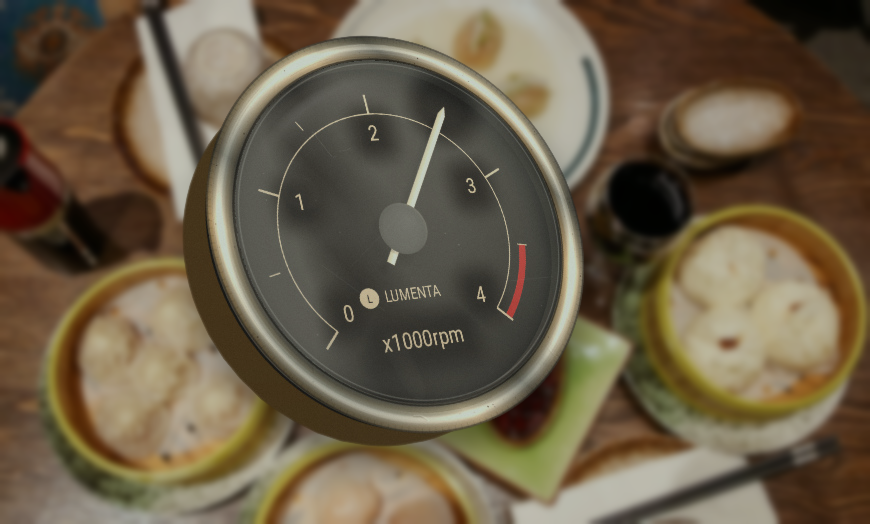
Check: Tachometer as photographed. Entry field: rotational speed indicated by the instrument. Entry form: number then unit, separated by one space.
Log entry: 2500 rpm
